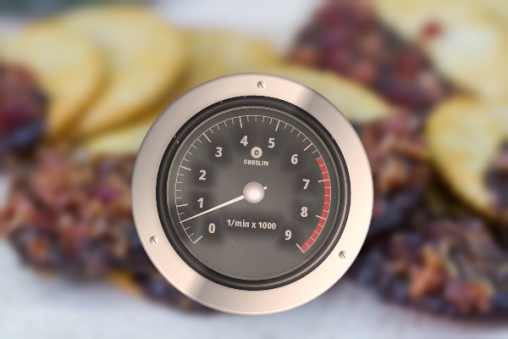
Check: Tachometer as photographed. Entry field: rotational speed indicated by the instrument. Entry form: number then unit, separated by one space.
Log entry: 600 rpm
